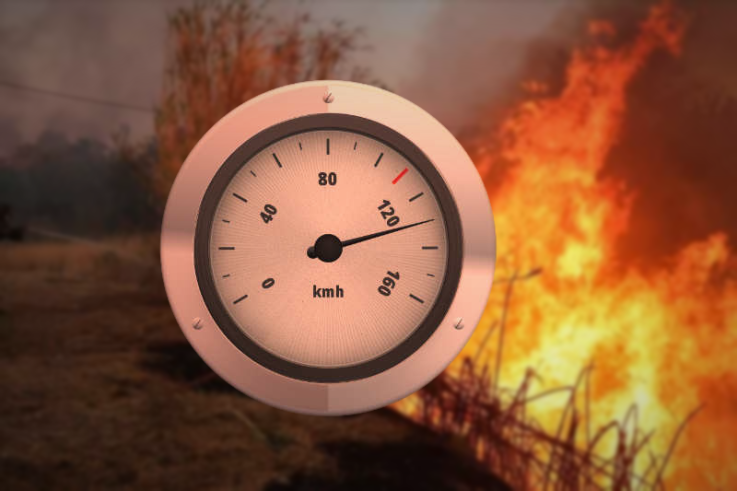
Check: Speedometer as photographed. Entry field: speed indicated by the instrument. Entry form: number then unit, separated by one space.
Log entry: 130 km/h
